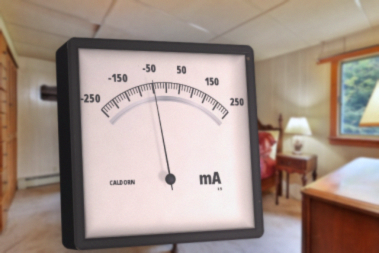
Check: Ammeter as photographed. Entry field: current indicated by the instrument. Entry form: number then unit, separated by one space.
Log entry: -50 mA
